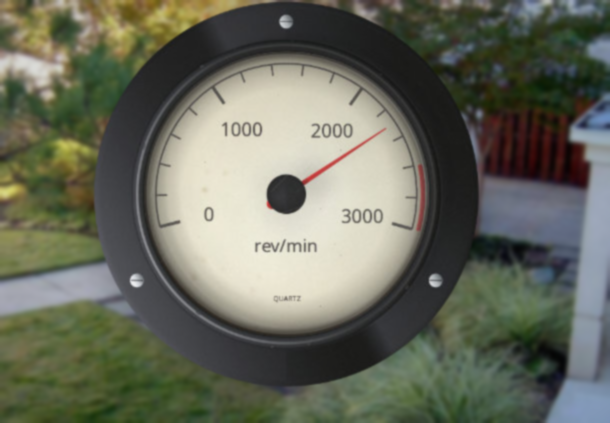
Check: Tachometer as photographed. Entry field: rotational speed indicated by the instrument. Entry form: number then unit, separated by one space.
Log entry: 2300 rpm
